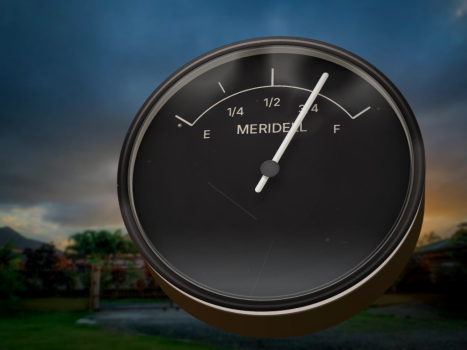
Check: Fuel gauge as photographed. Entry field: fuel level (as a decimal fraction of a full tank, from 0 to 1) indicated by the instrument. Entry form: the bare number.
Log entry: 0.75
